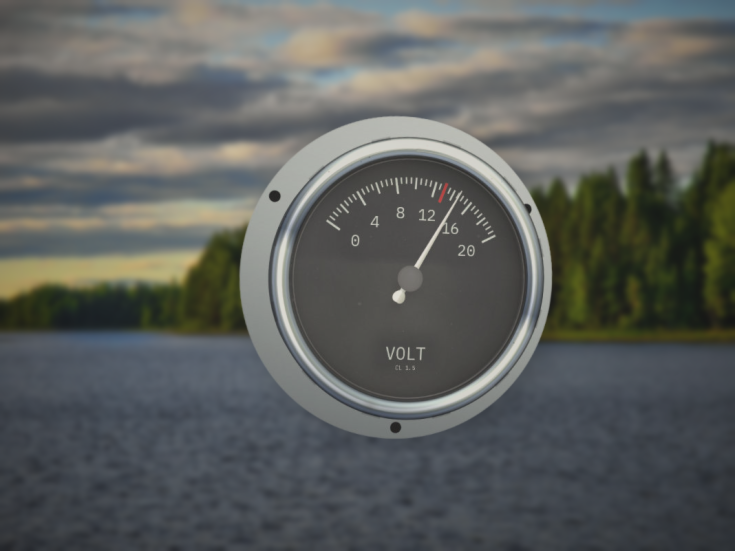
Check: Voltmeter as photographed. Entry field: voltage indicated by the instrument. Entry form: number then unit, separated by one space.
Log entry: 14.5 V
